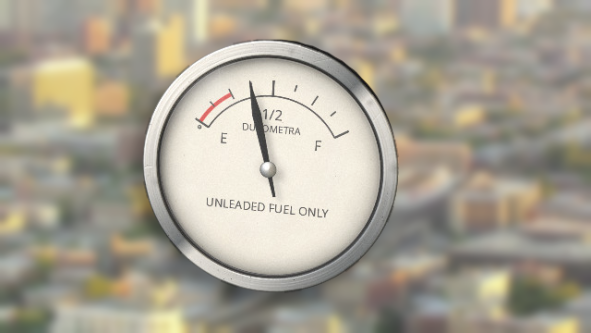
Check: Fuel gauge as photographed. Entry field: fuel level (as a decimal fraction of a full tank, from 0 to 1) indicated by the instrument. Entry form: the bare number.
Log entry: 0.375
